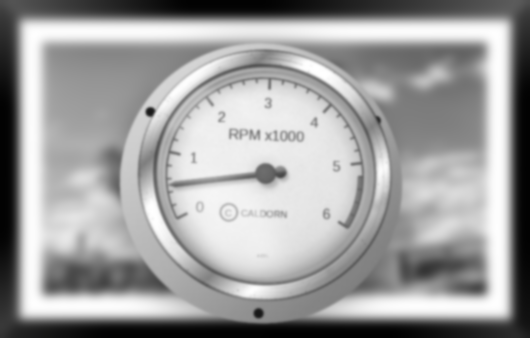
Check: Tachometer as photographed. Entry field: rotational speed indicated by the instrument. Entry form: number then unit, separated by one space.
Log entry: 500 rpm
